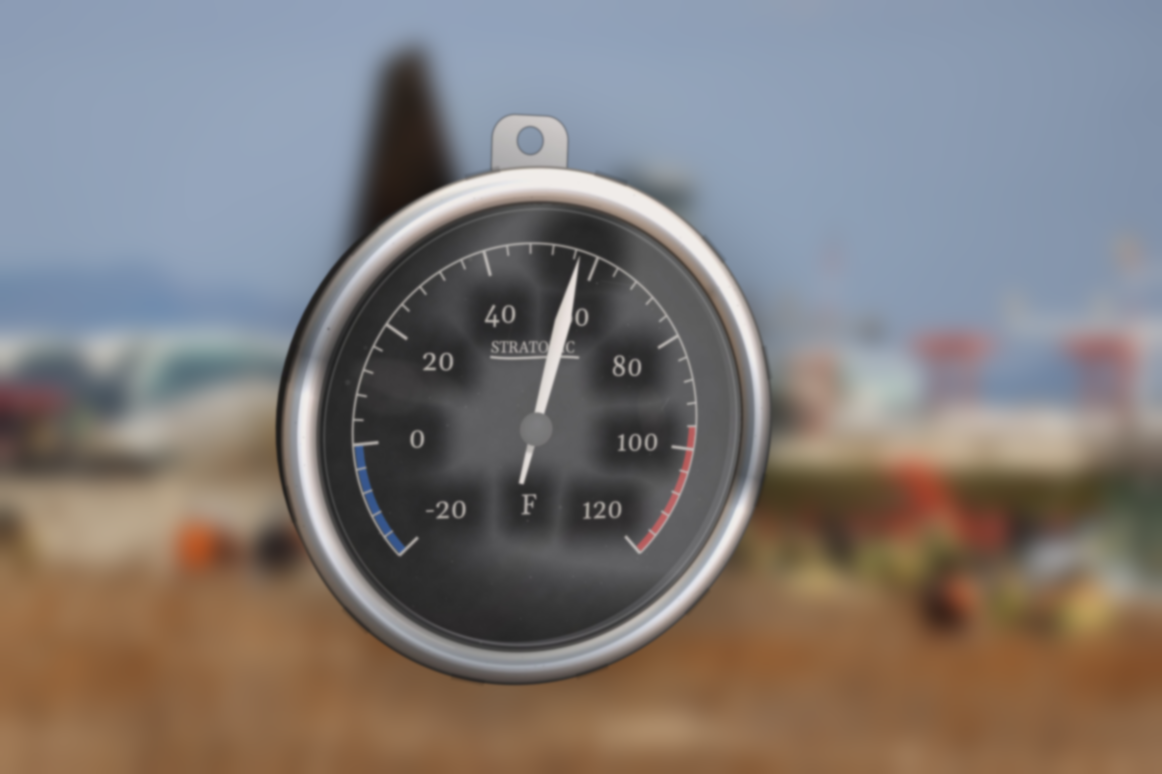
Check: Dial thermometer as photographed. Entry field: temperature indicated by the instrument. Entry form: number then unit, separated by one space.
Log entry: 56 °F
